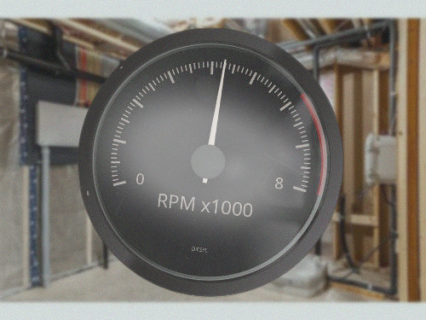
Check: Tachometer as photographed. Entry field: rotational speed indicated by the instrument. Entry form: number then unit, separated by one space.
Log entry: 4300 rpm
